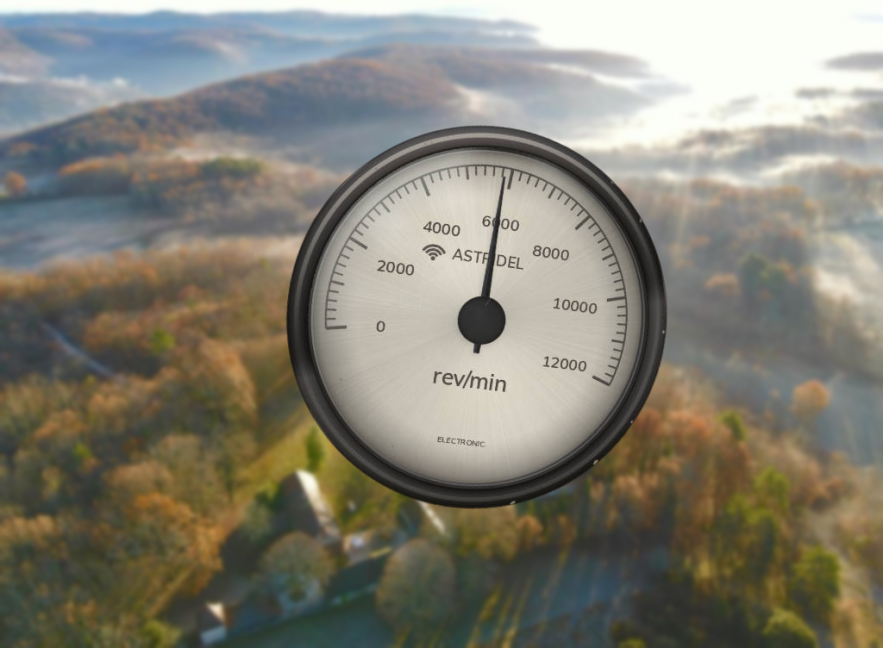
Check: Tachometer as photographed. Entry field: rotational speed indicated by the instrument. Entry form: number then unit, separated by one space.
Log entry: 5800 rpm
